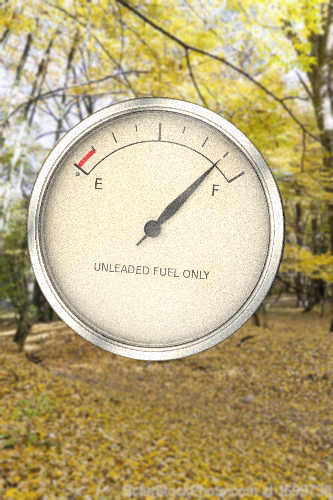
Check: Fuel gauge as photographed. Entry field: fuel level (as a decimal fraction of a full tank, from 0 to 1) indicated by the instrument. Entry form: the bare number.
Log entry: 0.875
